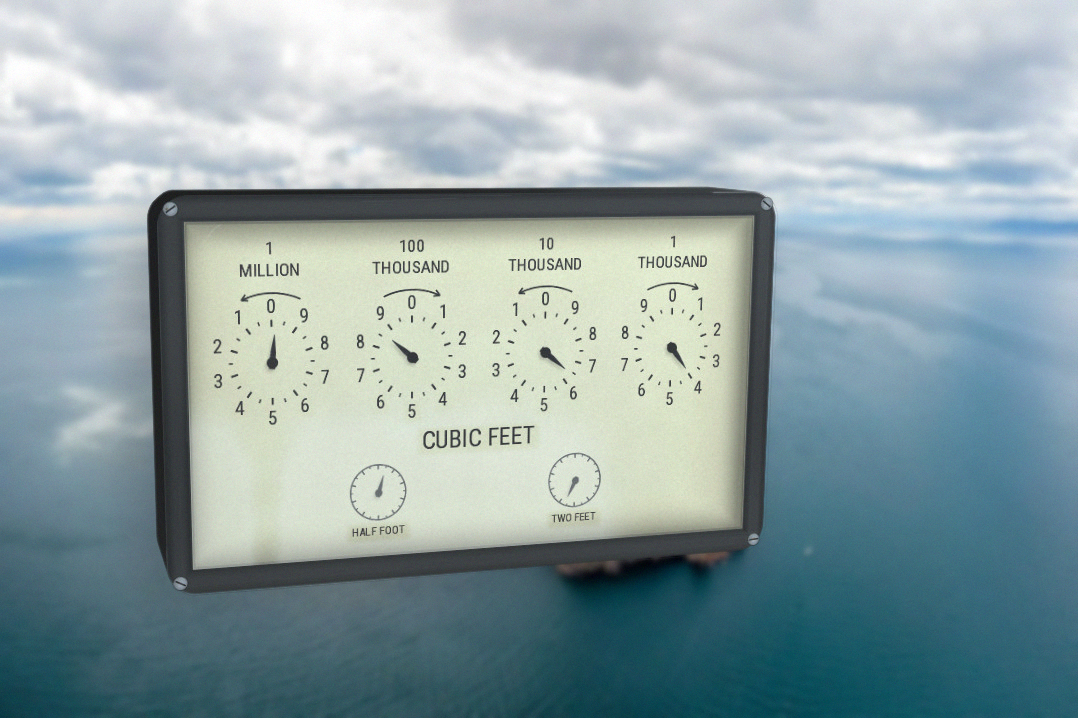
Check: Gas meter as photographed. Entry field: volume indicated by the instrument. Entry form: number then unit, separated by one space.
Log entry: 986400 ft³
